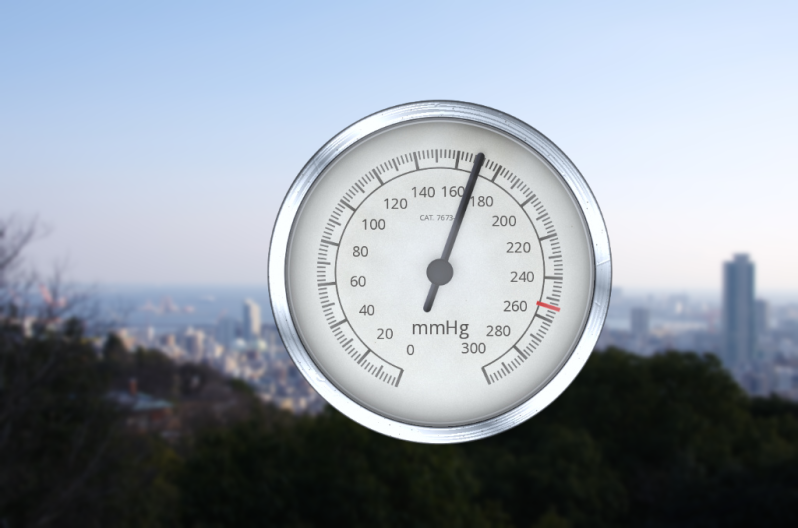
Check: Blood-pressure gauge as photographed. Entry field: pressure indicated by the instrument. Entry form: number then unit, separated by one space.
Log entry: 170 mmHg
